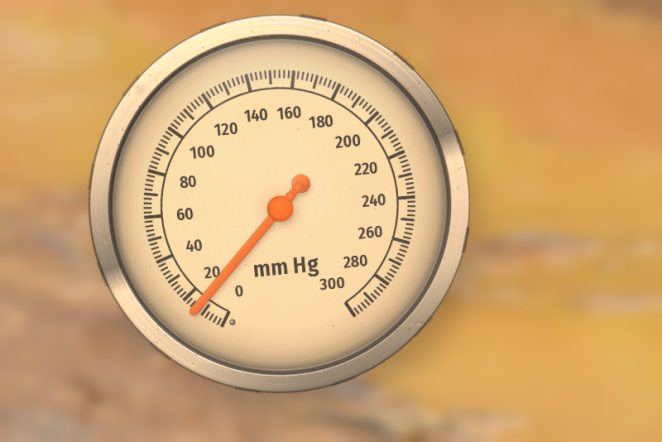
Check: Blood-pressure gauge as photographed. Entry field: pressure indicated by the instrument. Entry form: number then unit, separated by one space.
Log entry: 14 mmHg
